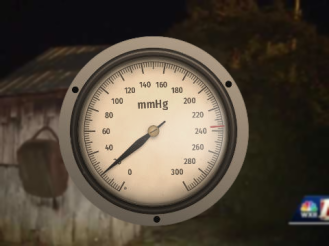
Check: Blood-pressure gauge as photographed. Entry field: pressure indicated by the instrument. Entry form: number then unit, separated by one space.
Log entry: 20 mmHg
